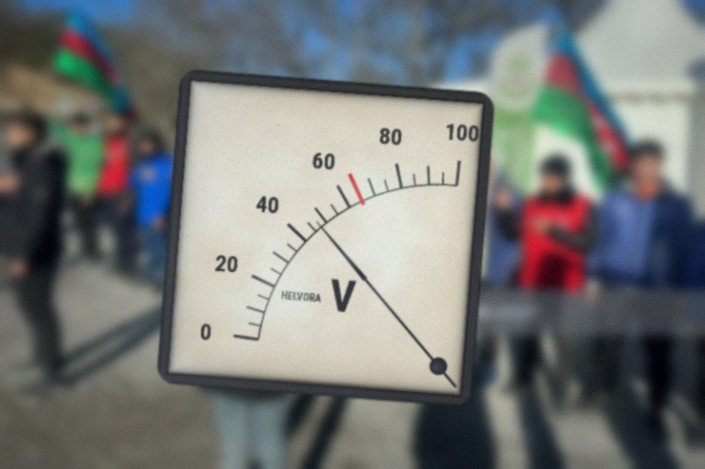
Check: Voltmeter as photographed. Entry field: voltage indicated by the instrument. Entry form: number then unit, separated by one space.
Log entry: 47.5 V
